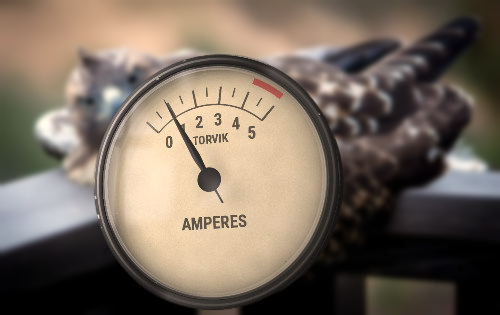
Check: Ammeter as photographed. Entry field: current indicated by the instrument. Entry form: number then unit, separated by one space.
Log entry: 1 A
